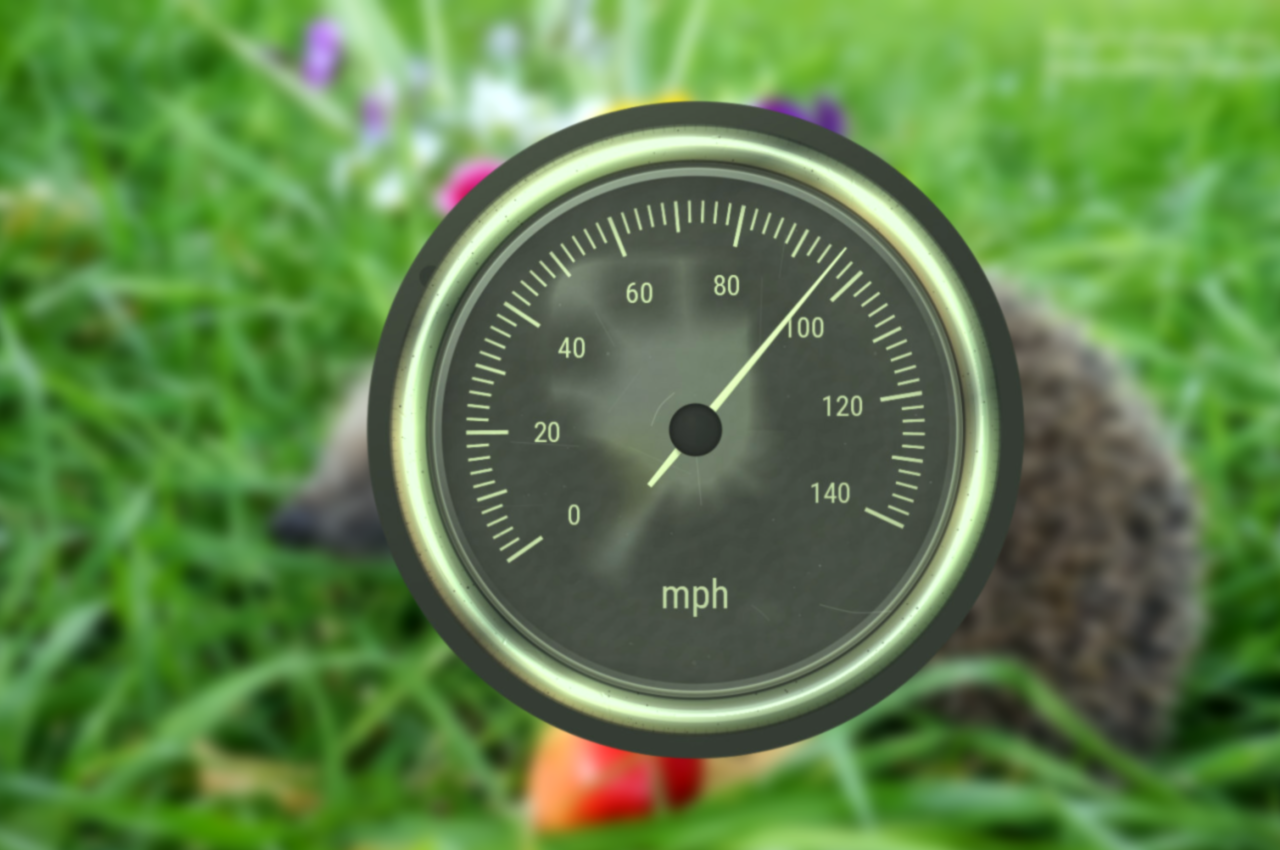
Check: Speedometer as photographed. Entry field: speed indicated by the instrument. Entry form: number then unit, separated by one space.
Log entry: 96 mph
